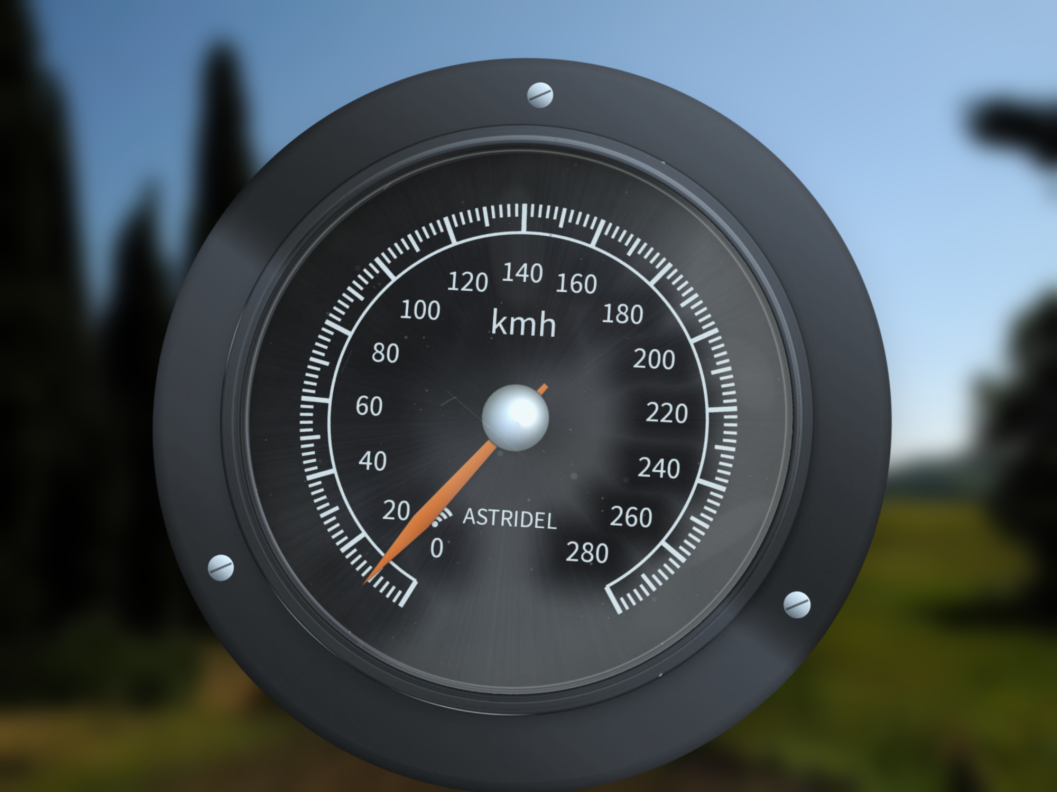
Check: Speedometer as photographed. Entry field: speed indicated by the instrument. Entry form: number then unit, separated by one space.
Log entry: 10 km/h
